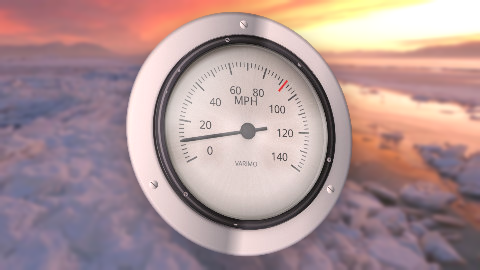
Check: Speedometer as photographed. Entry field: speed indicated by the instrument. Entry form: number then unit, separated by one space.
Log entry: 10 mph
